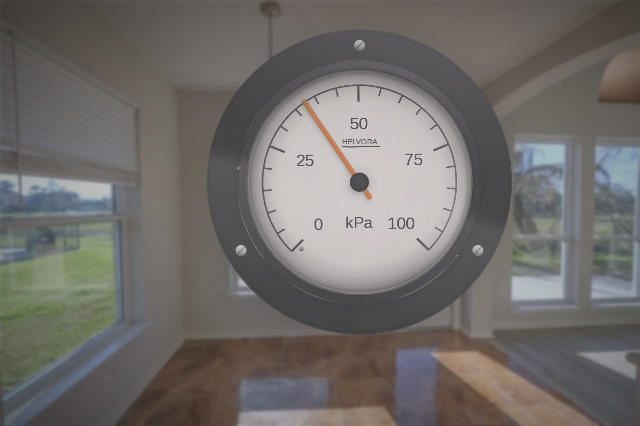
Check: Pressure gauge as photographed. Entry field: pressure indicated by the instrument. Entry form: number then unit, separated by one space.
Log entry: 37.5 kPa
